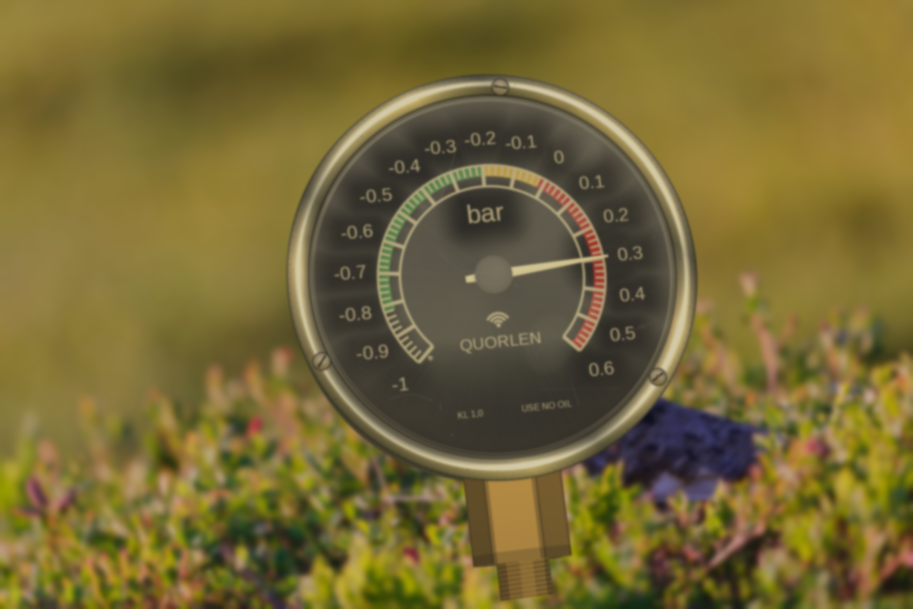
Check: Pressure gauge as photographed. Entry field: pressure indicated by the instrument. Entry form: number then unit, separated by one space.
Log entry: 0.3 bar
